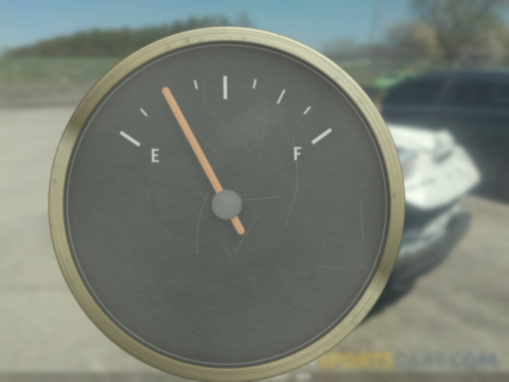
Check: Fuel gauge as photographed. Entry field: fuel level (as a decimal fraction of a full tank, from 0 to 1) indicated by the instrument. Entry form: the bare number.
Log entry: 0.25
